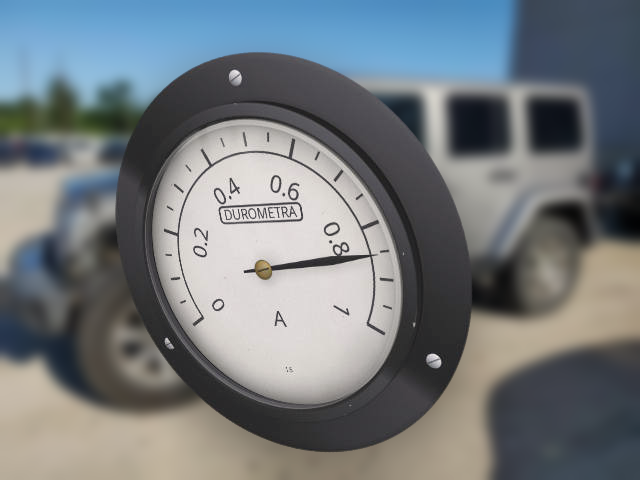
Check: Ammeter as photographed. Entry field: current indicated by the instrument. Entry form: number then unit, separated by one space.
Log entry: 0.85 A
